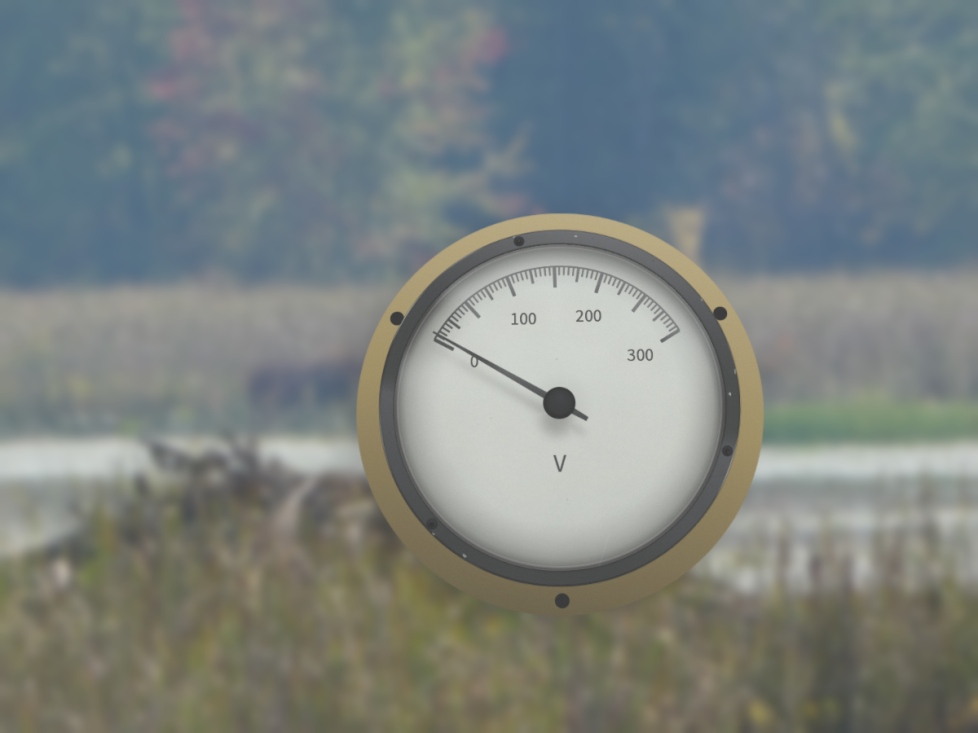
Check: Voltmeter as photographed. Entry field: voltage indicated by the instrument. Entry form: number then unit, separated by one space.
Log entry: 5 V
